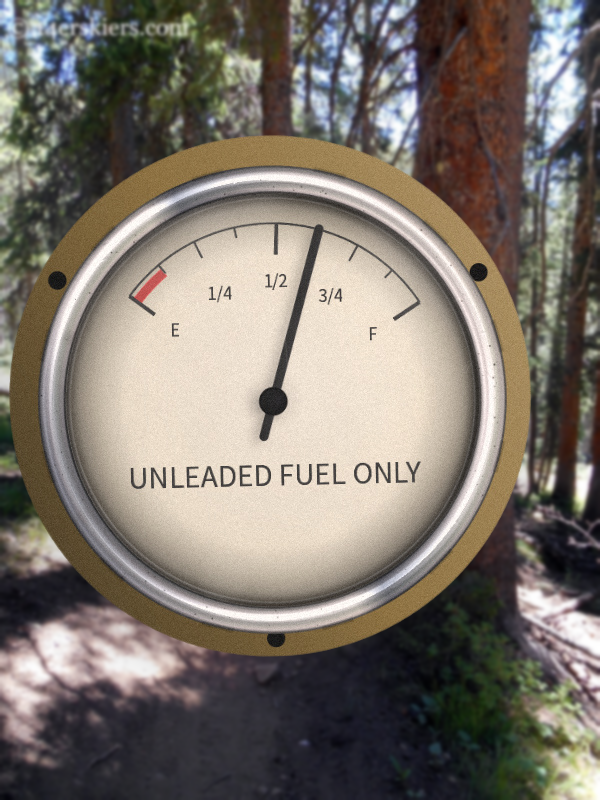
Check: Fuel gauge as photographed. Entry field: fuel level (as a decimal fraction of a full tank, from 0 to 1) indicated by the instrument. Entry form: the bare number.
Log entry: 0.625
